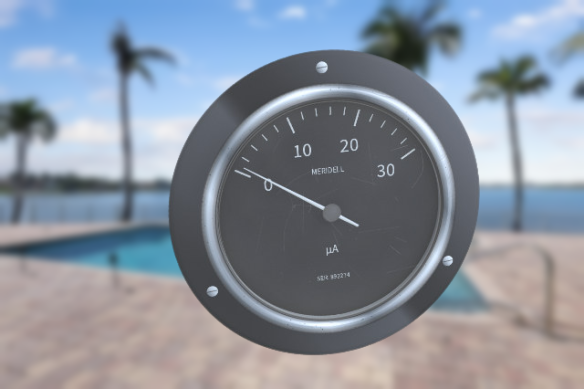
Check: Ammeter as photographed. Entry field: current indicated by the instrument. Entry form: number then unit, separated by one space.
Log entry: 1 µA
